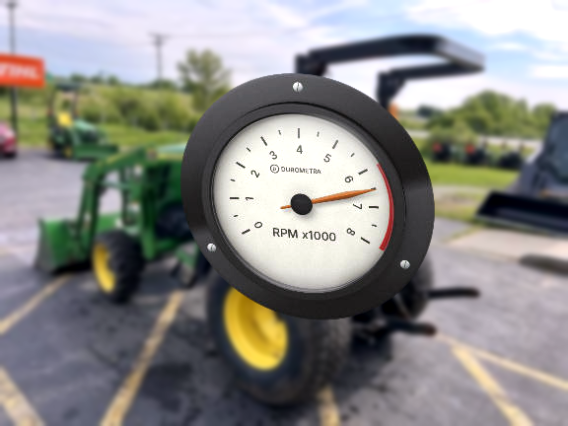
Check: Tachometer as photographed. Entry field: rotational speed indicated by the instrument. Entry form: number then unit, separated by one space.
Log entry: 6500 rpm
